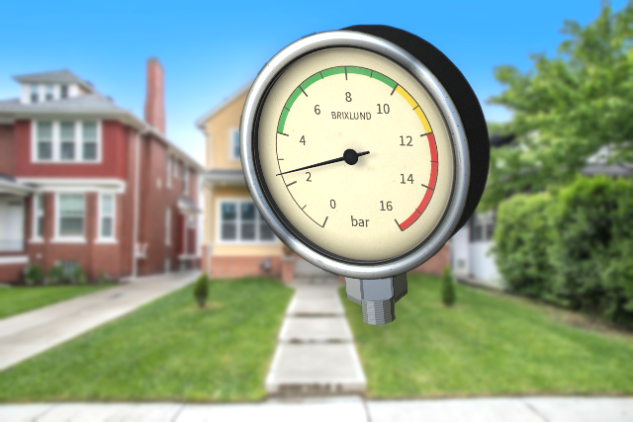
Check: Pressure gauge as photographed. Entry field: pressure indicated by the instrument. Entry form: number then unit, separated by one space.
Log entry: 2.5 bar
